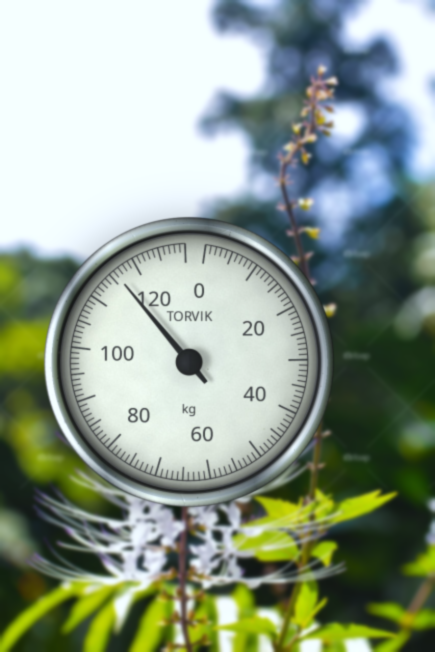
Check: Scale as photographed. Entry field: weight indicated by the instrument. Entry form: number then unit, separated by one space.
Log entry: 116 kg
